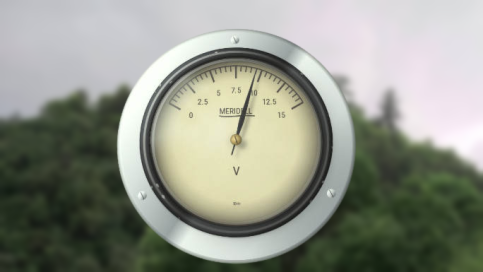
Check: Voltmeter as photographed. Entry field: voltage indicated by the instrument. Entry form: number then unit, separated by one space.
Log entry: 9.5 V
